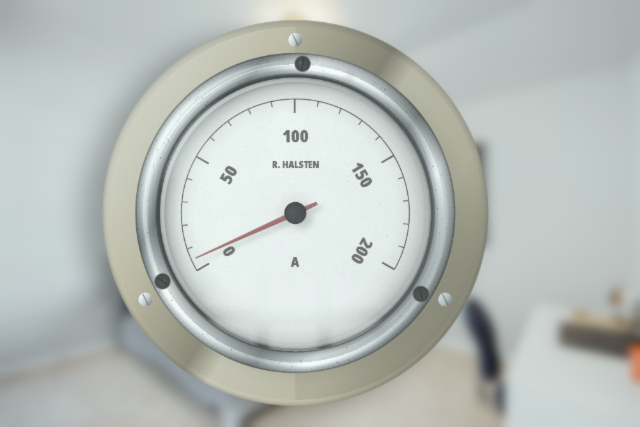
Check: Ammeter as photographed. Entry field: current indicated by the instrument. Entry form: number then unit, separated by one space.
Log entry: 5 A
